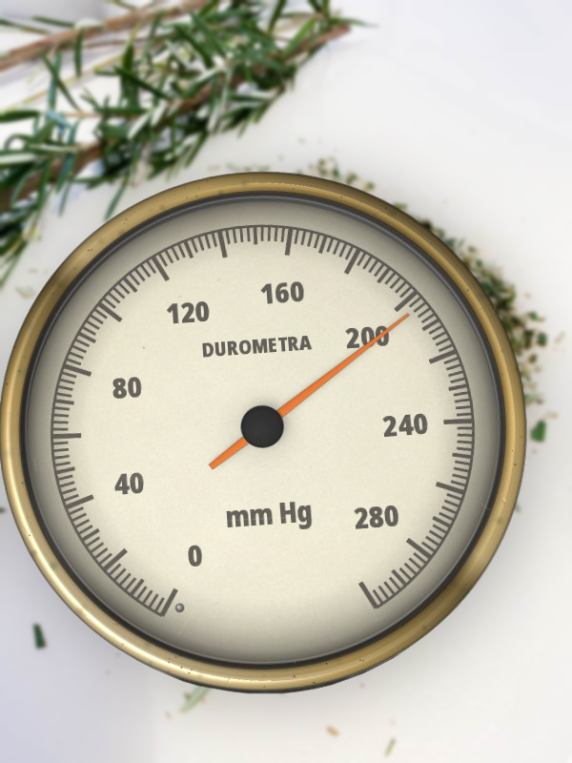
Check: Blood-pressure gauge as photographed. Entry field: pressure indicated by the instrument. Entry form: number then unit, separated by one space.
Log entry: 204 mmHg
